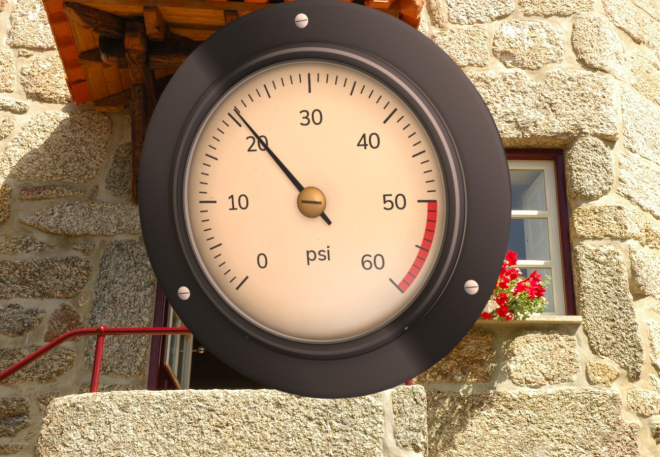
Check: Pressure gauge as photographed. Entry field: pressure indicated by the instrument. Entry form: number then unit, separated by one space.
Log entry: 21 psi
